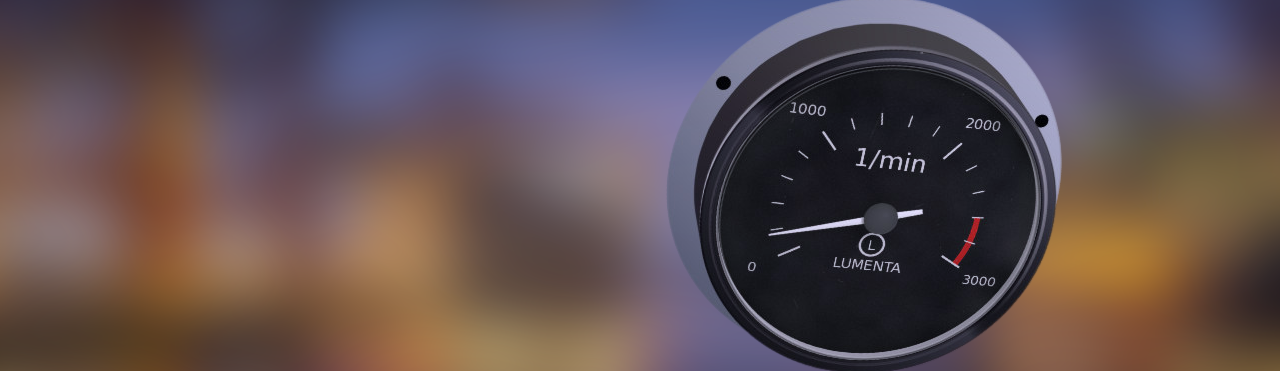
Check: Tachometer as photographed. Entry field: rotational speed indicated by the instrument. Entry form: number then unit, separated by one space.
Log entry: 200 rpm
